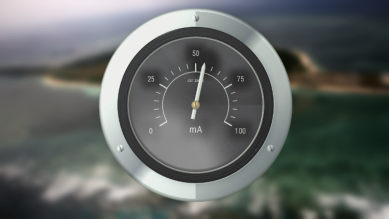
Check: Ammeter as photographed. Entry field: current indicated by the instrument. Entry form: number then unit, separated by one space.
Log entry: 55 mA
